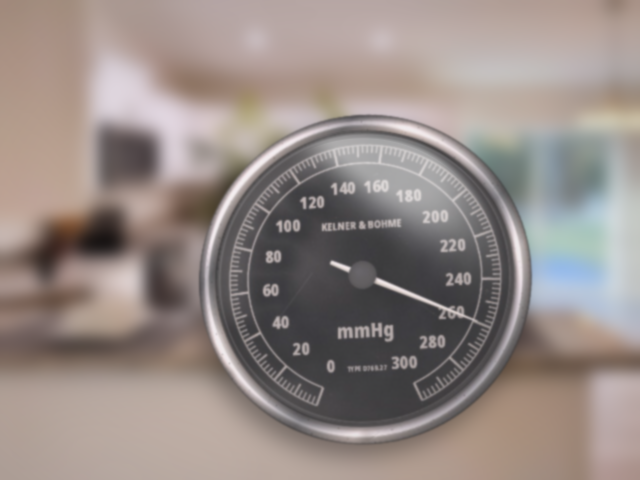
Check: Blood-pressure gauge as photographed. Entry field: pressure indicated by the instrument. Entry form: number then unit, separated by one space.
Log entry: 260 mmHg
